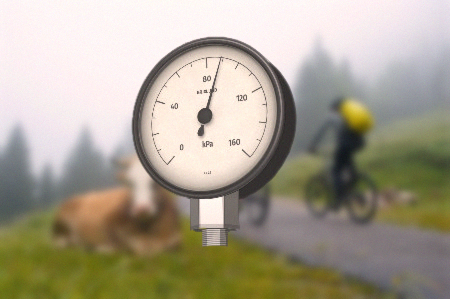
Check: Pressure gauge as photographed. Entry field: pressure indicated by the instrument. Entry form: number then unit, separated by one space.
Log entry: 90 kPa
